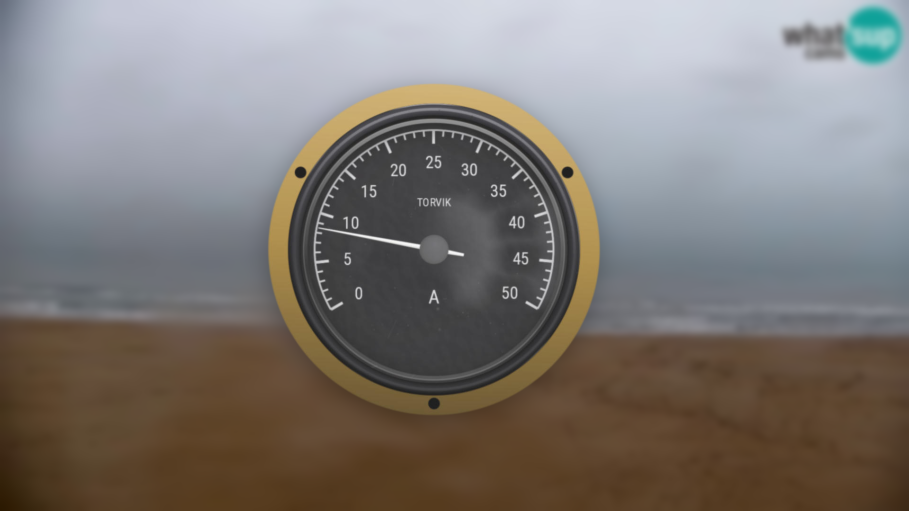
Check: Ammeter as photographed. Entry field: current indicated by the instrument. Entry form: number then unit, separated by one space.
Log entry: 8.5 A
